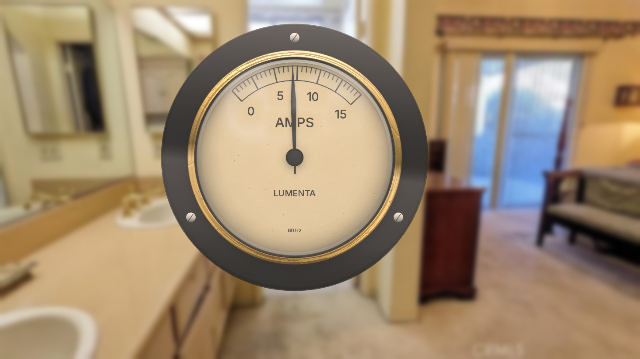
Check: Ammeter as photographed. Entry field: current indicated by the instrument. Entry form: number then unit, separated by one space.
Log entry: 7 A
